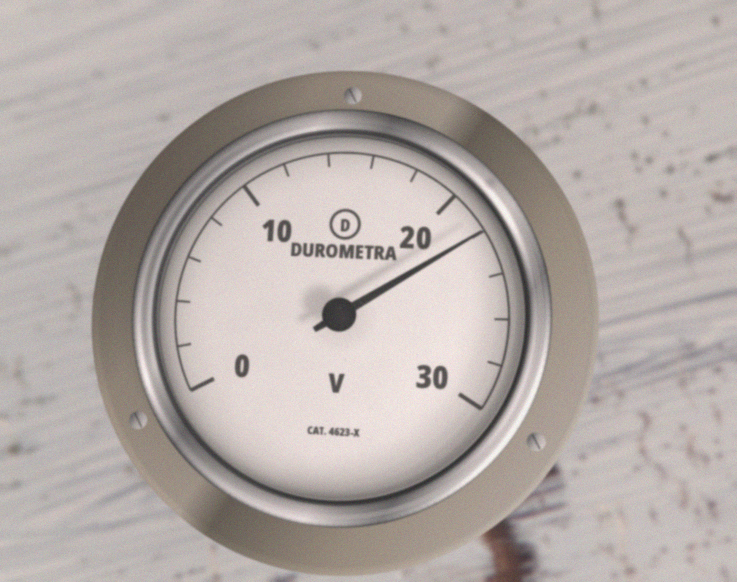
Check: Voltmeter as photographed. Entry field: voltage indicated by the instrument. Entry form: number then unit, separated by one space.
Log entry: 22 V
